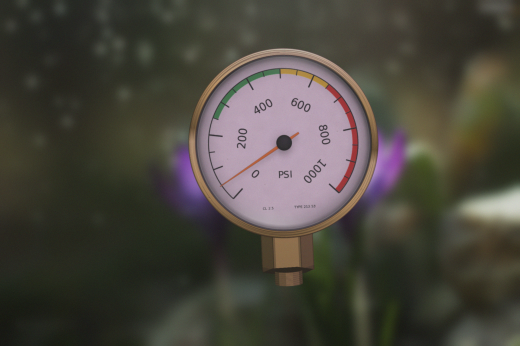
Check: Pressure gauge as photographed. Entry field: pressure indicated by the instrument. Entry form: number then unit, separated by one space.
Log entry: 50 psi
